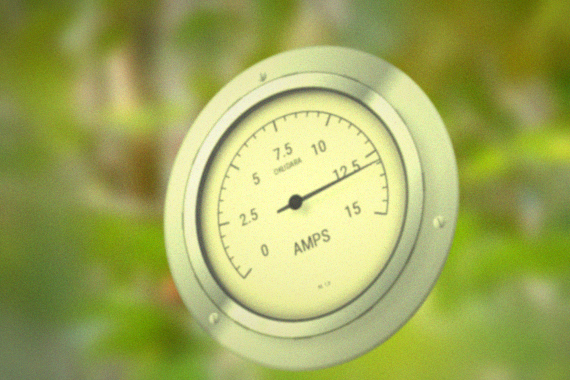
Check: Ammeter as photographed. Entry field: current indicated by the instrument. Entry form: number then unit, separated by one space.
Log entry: 13 A
